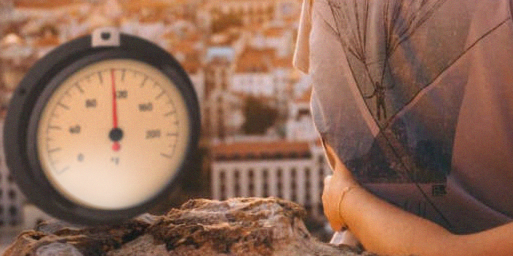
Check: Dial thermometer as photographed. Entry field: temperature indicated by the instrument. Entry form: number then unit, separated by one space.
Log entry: 110 °F
